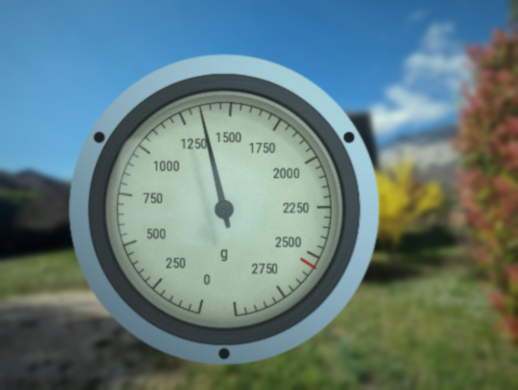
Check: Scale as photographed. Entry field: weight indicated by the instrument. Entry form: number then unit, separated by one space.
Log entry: 1350 g
